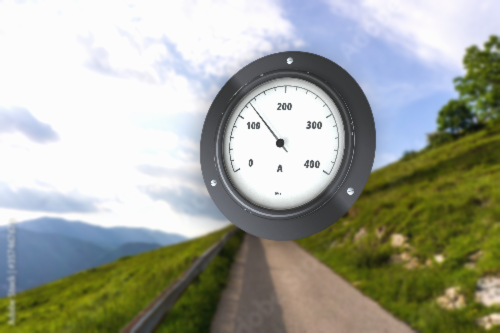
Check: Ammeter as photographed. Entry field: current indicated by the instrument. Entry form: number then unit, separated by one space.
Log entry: 130 A
